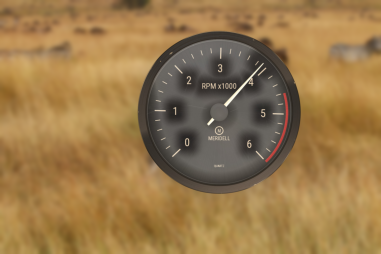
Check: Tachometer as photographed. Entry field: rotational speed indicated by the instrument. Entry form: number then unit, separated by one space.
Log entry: 3900 rpm
